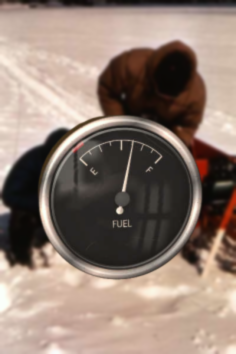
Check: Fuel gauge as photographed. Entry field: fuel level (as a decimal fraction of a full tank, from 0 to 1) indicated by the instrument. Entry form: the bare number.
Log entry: 0.625
